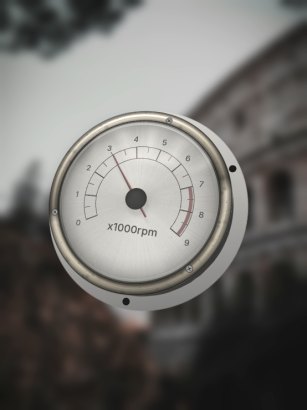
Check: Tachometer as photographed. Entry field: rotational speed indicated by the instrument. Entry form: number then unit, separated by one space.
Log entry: 3000 rpm
